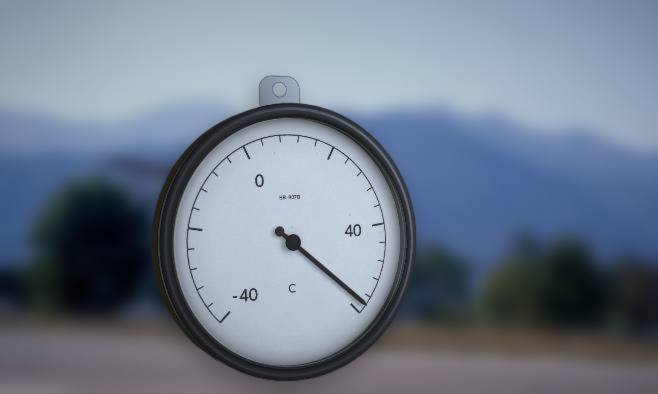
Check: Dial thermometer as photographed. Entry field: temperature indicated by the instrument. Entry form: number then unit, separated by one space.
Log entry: 58 °C
